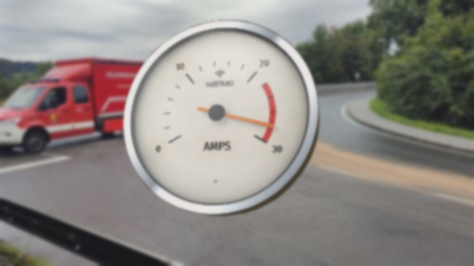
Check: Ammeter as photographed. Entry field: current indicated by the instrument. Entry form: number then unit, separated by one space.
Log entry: 28 A
